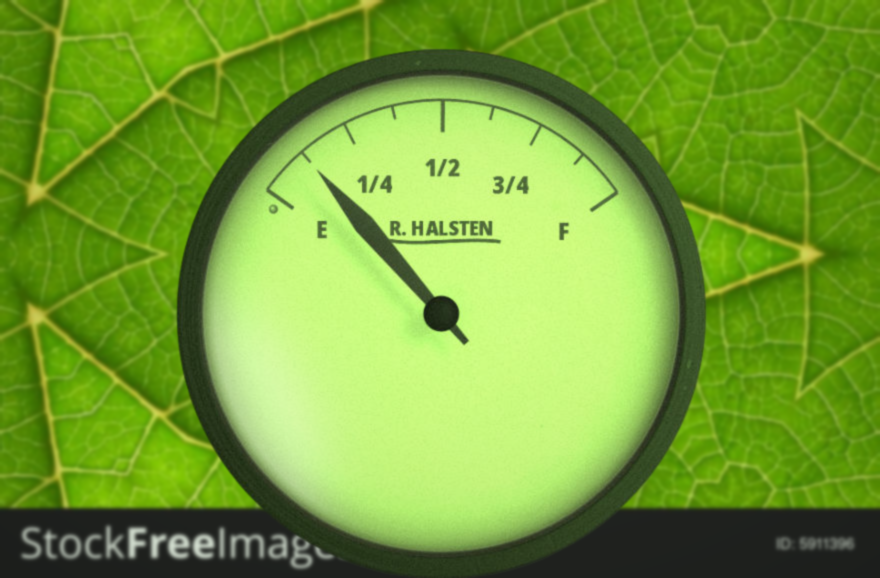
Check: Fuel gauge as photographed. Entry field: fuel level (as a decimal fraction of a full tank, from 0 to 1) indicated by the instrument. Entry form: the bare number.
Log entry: 0.125
